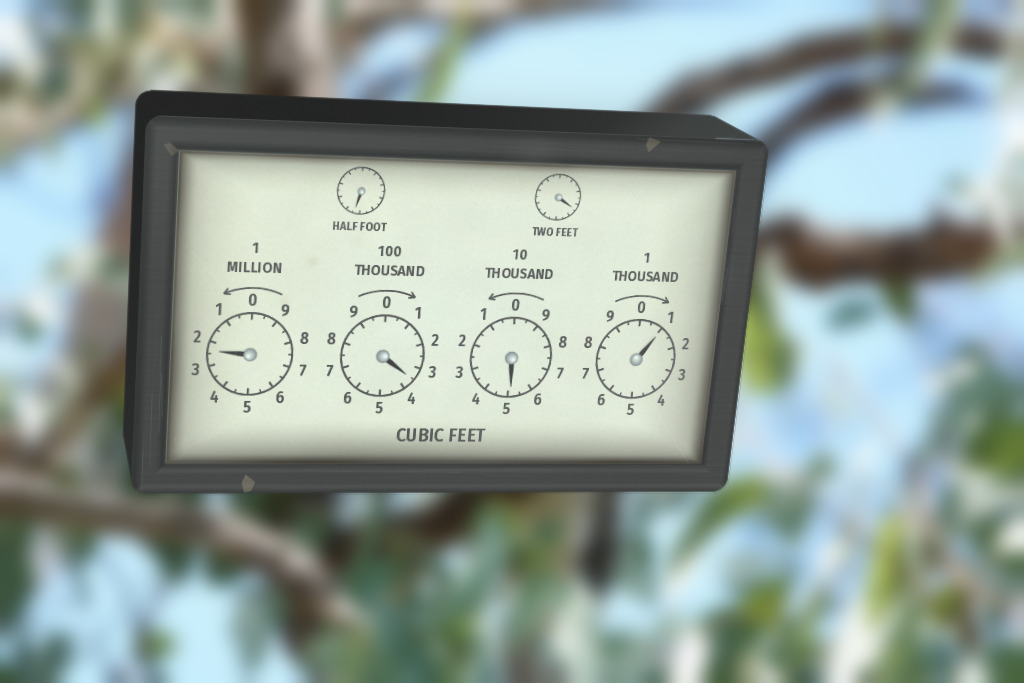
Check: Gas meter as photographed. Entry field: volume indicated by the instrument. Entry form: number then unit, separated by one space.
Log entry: 235100 ft³
